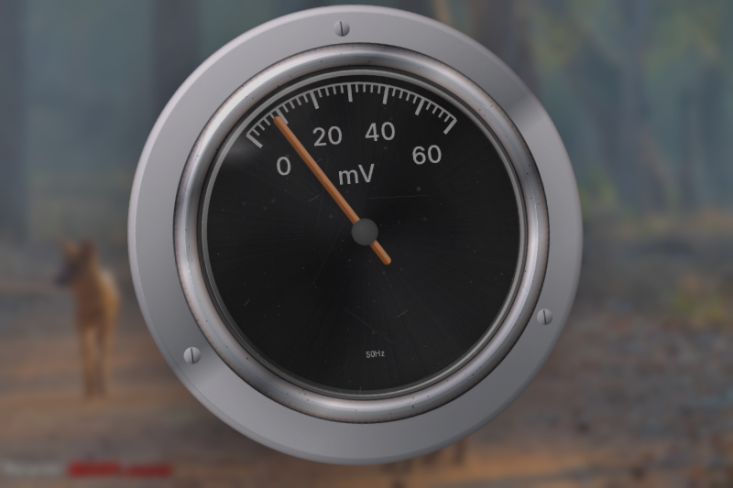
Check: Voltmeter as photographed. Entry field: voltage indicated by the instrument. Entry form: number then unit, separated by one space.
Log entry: 8 mV
